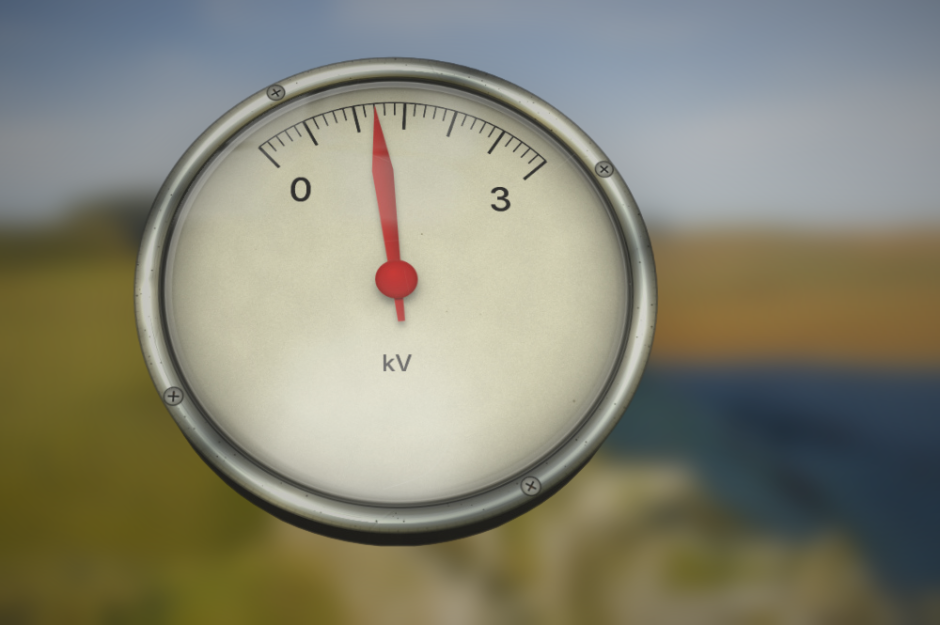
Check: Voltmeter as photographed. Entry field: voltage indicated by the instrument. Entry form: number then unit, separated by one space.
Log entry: 1.2 kV
